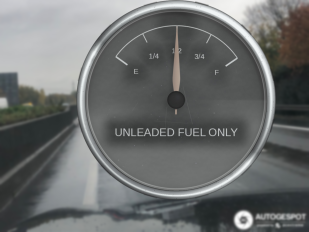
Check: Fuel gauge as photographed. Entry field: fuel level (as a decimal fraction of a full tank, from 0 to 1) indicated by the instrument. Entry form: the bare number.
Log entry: 0.5
